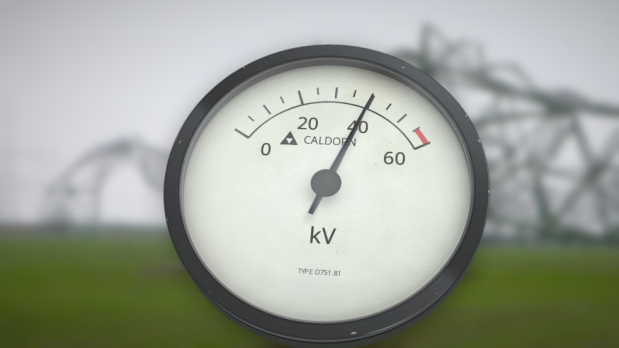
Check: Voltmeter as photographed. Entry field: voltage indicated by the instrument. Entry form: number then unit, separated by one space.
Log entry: 40 kV
